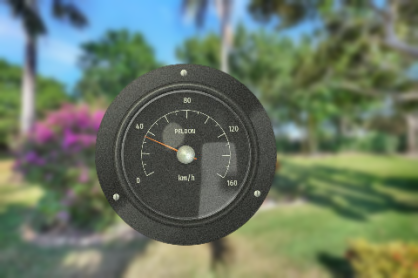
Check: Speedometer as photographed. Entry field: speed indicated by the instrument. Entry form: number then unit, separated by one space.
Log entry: 35 km/h
